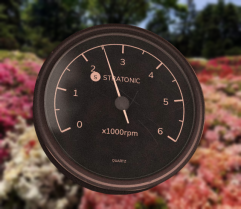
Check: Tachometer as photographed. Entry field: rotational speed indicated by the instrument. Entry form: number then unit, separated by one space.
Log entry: 2500 rpm
